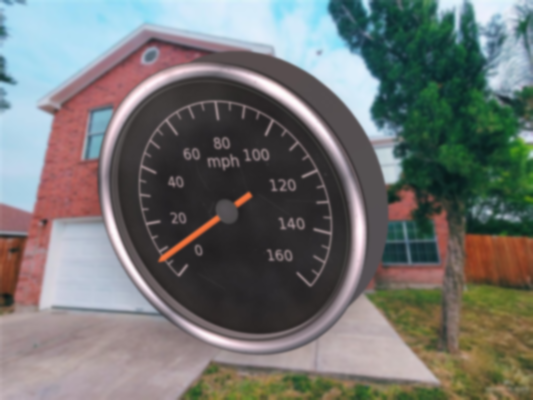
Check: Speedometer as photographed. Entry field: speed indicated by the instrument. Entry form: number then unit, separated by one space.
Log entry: 7.5 mph
